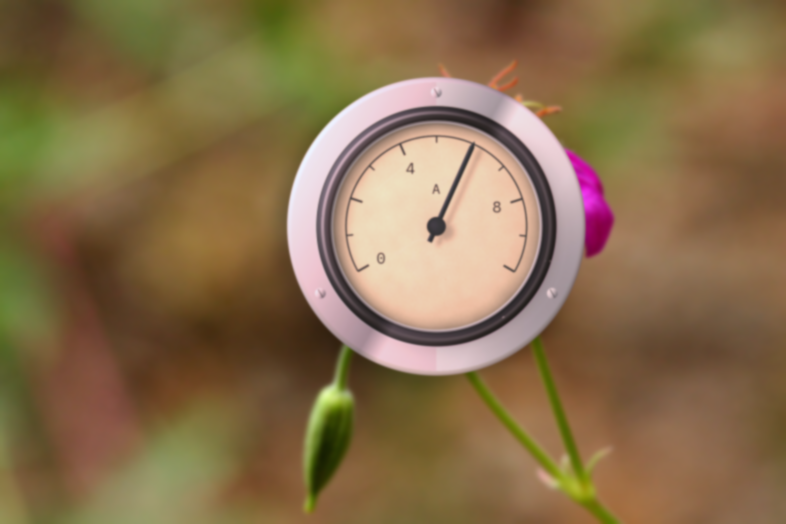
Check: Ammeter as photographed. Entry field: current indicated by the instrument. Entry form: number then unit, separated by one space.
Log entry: 6 A
